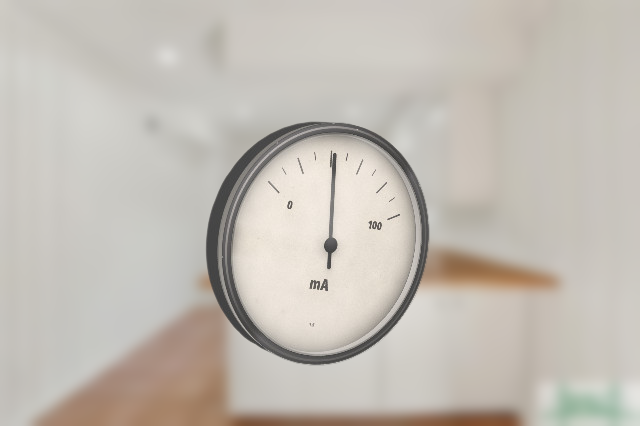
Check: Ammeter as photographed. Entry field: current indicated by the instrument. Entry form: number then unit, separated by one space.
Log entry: 40 mA
